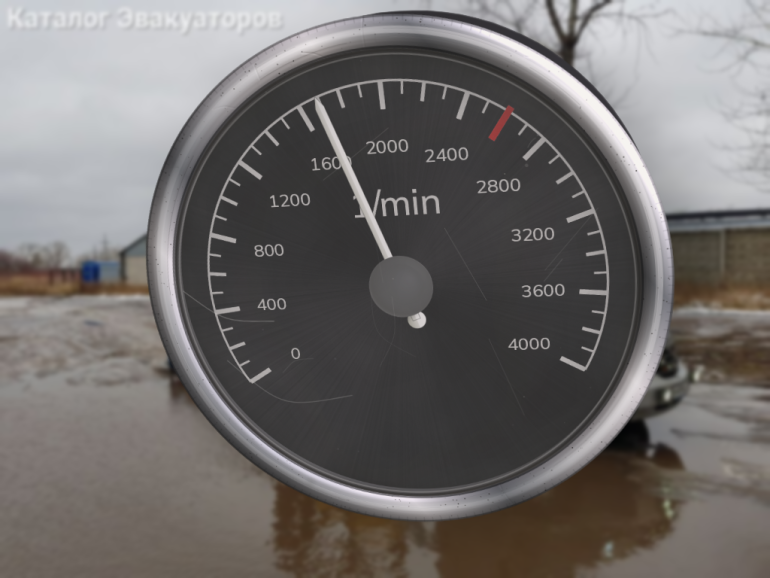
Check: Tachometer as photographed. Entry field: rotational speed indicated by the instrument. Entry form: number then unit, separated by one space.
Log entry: 1700 rpm
